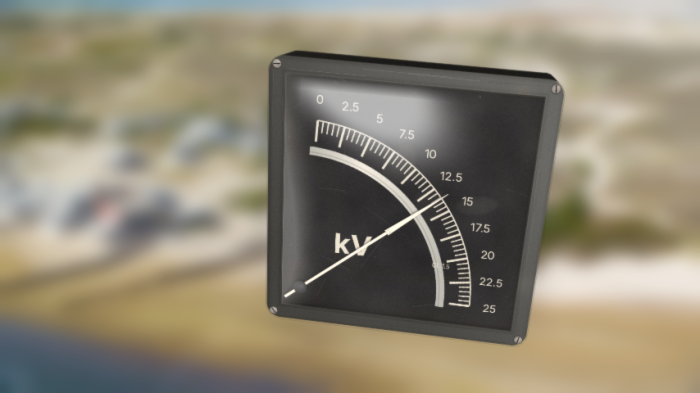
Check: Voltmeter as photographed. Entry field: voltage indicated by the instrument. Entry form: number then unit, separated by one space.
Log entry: 13.5 kV
